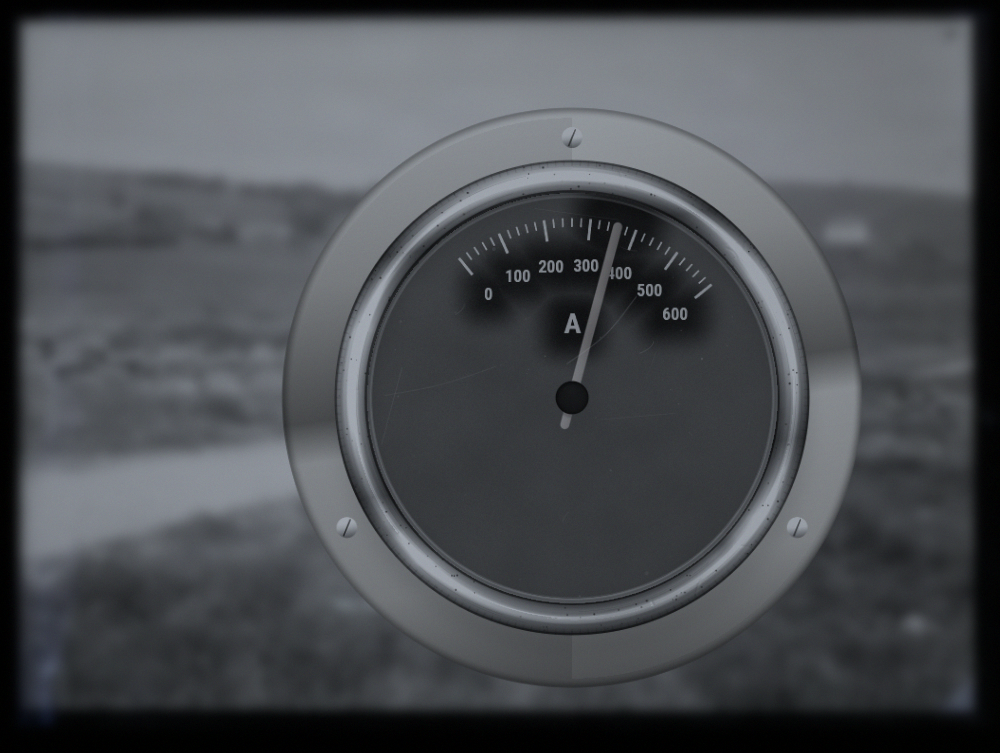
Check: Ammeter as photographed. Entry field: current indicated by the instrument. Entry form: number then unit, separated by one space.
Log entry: 360 A
